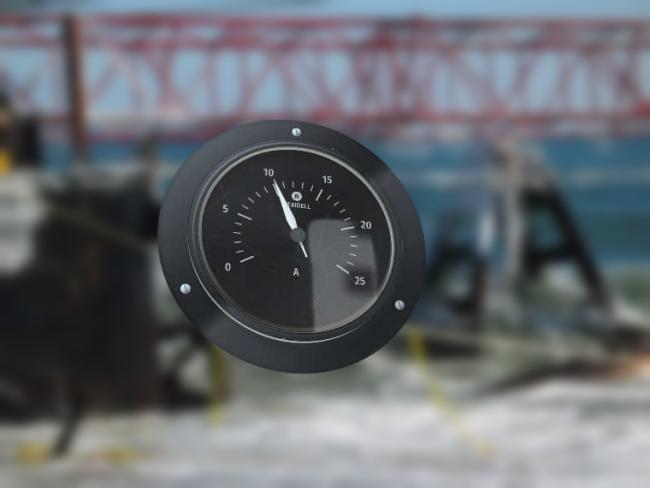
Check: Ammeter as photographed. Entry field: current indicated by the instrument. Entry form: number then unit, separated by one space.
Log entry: 10 A
